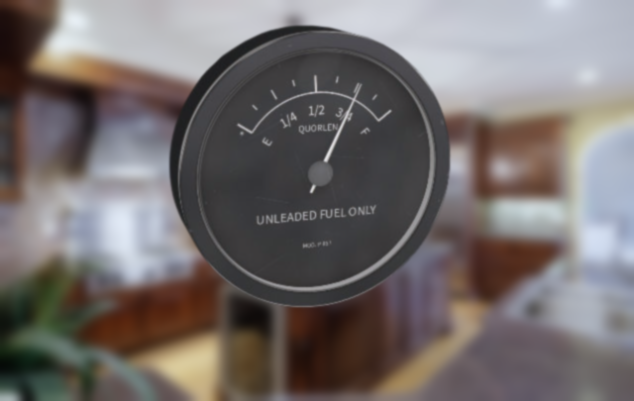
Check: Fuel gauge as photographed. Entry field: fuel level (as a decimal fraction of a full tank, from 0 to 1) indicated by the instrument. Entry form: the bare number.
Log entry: 0.75
